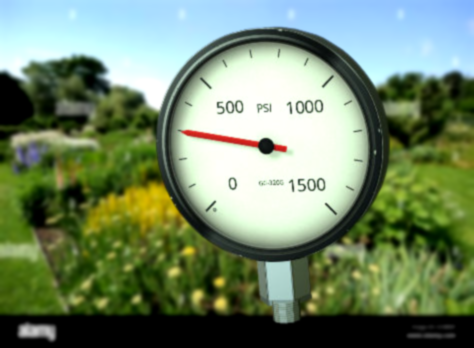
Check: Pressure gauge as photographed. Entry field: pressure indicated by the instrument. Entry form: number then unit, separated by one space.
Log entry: 300 psi
